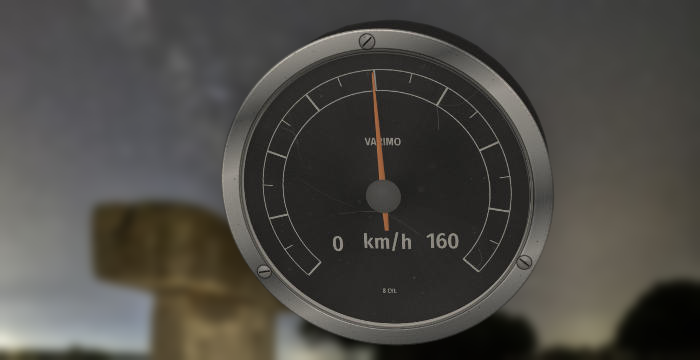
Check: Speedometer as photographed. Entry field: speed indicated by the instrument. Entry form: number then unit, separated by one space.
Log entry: 80 km/h
